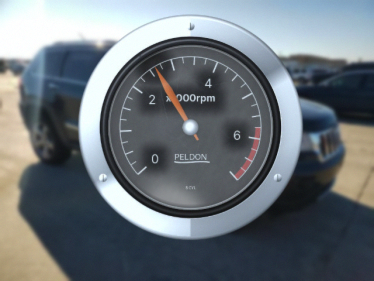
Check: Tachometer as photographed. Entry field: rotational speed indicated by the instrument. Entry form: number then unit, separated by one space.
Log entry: 2625 rpm
